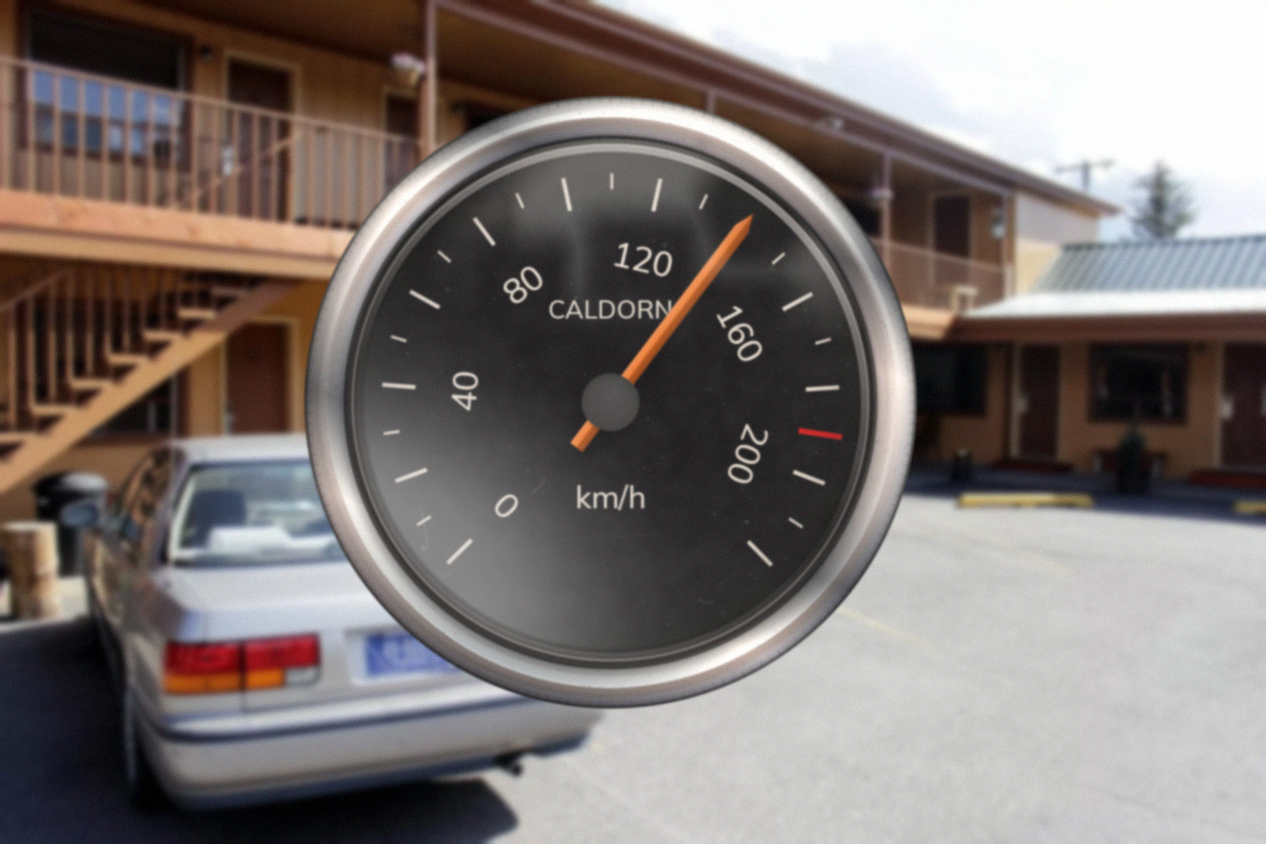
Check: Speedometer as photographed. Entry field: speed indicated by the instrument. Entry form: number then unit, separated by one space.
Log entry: 140 km/h
